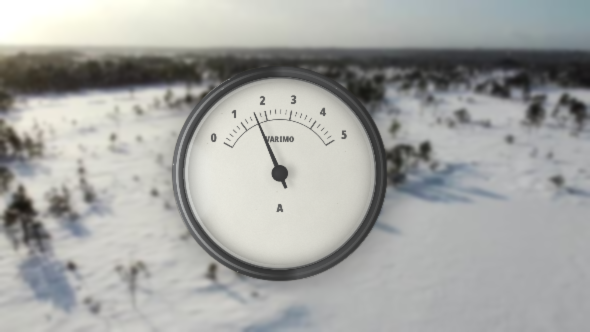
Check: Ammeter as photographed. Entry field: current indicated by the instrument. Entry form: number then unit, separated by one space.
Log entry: 1.6 A
